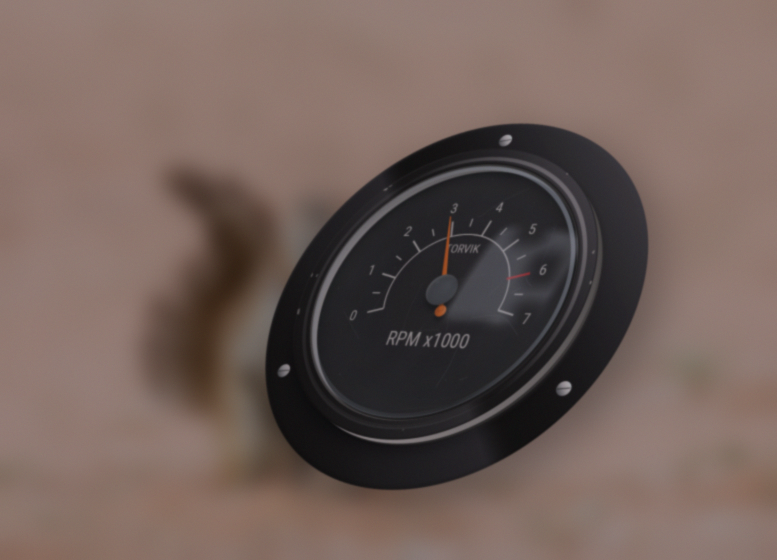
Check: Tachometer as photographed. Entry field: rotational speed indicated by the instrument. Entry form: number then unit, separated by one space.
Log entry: 3000 rpm
